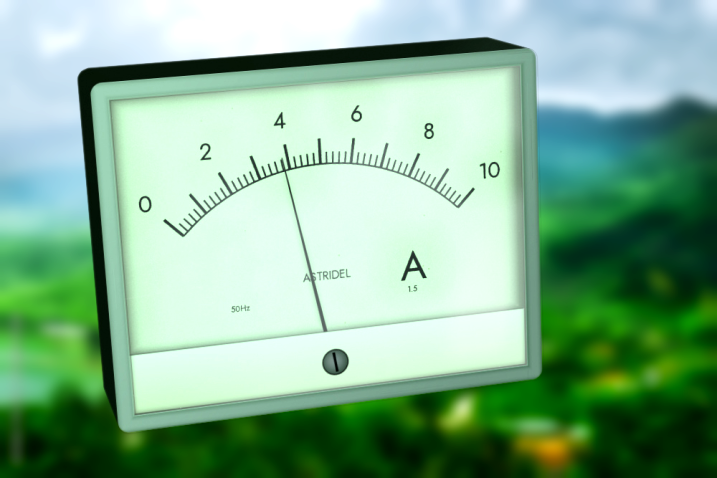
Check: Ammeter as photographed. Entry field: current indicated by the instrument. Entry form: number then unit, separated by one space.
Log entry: 3.8 A
